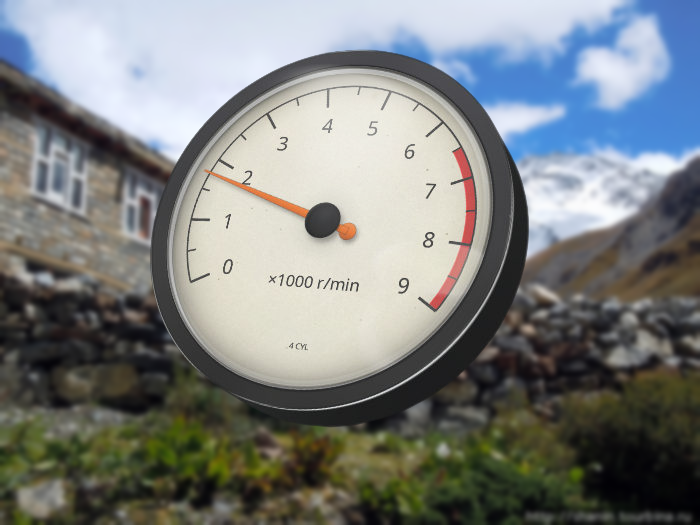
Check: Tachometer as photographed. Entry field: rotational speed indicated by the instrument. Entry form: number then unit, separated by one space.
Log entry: 1750 rpm
